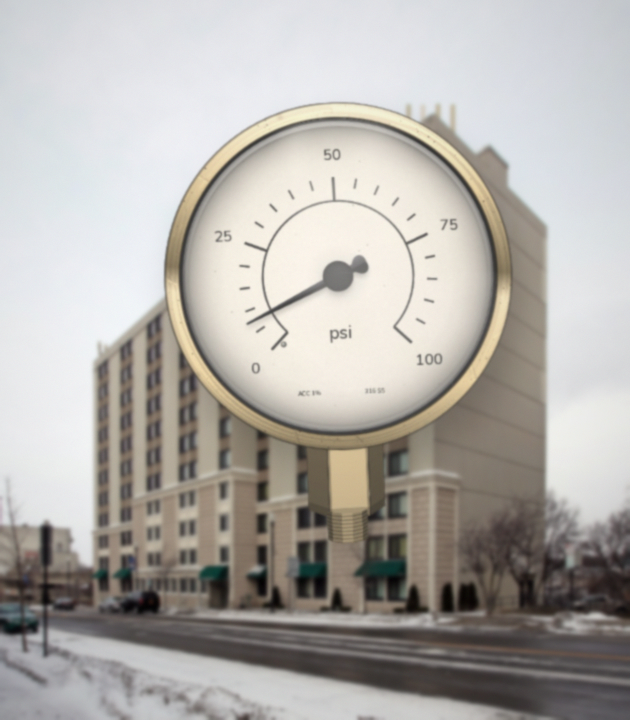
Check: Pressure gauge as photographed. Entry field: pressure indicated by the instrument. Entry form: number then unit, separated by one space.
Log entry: 7.5 psi
